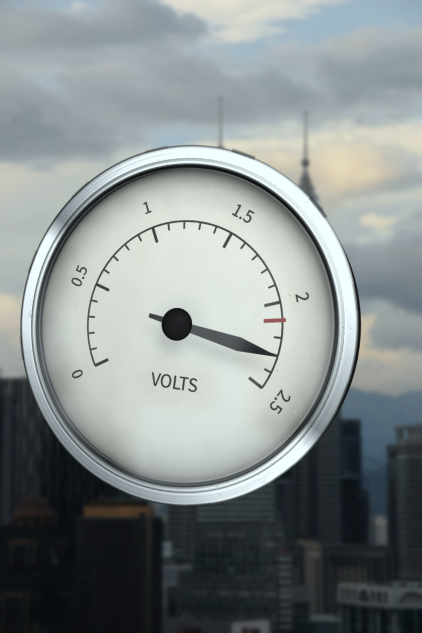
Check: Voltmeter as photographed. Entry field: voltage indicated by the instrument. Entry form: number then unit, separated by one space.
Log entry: 2.3 V
